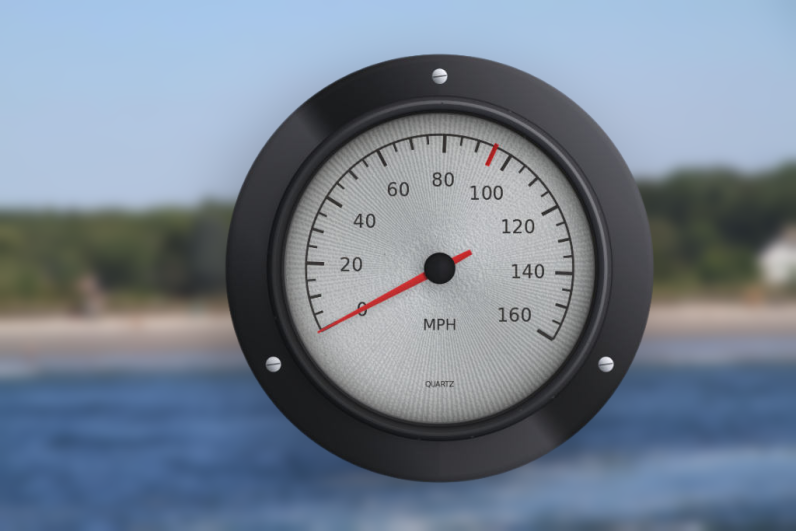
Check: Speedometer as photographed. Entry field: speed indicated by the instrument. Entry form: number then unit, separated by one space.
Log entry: 0 mph
